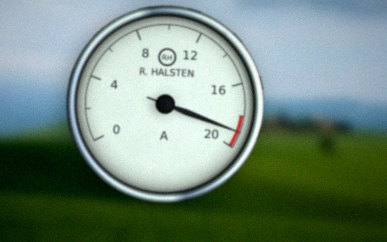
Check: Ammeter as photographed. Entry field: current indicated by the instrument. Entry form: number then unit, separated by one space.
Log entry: 19 A
